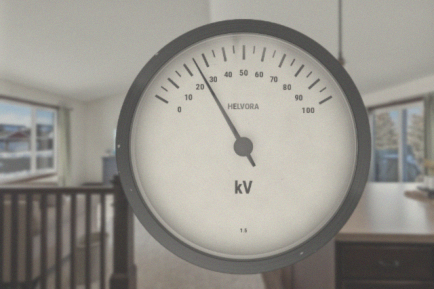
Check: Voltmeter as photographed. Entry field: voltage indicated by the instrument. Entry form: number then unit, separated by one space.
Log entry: 25 kV
